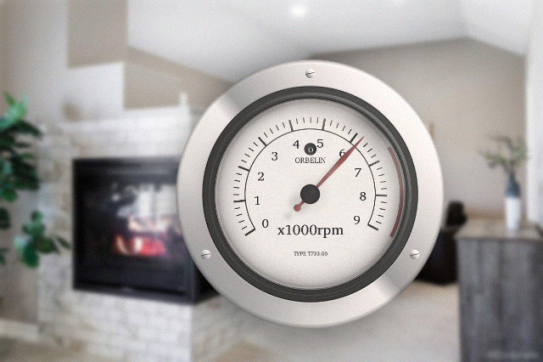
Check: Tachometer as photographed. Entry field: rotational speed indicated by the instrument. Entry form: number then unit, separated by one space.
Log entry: 6200 rpm
